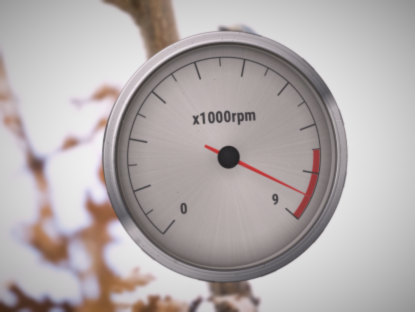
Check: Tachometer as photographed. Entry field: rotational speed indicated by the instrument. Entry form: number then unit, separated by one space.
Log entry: 8500 rpm
